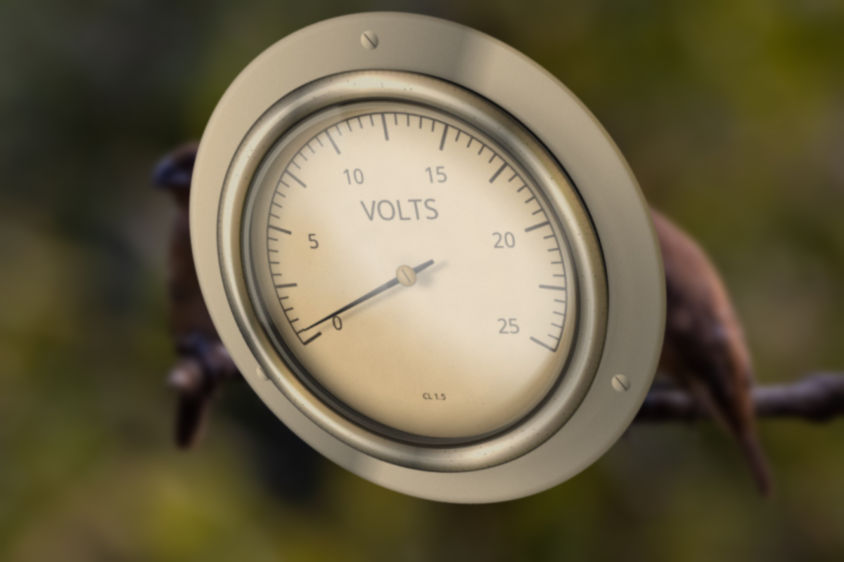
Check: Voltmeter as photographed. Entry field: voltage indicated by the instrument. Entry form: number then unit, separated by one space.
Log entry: 0.5 V
